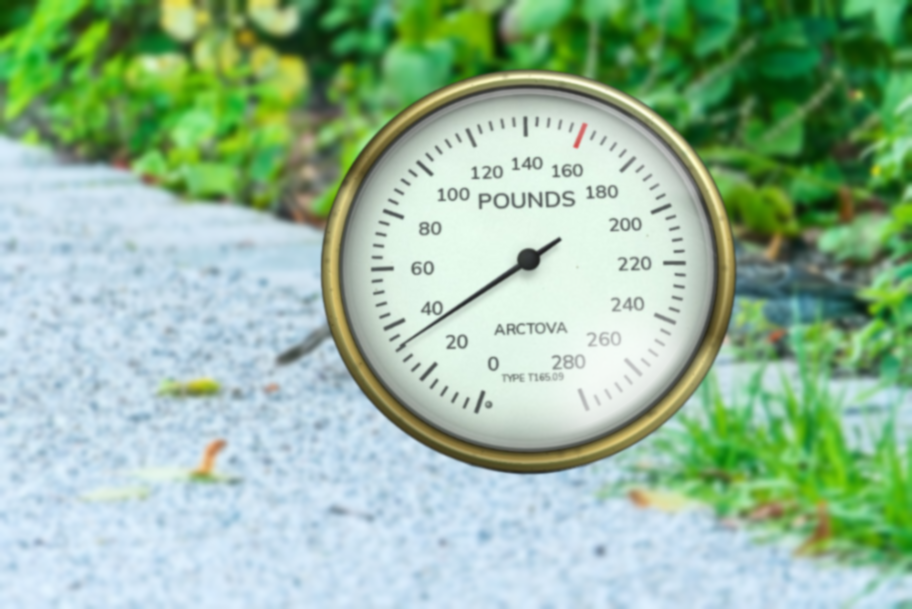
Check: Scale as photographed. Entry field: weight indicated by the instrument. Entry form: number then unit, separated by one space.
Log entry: 32 lb
